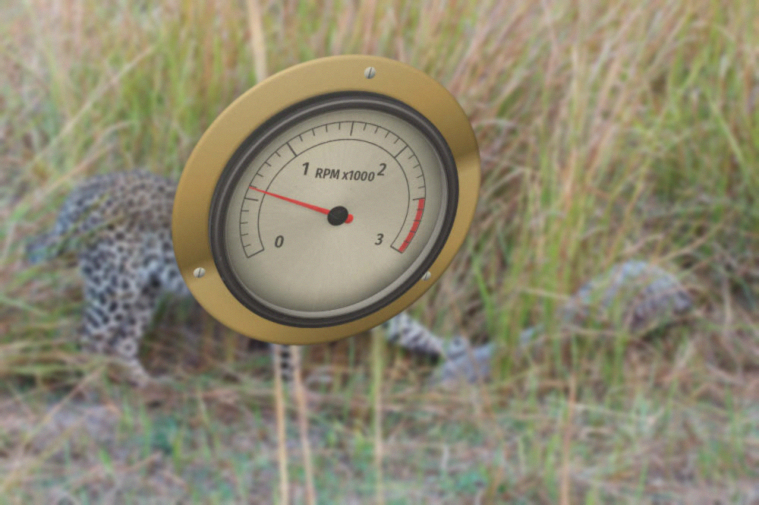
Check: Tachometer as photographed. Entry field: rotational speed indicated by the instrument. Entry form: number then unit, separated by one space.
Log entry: 600 rpm
